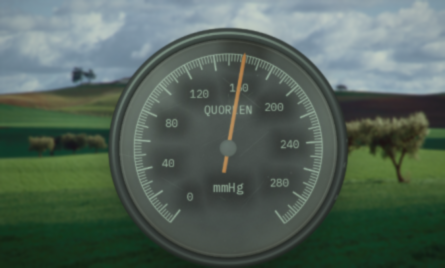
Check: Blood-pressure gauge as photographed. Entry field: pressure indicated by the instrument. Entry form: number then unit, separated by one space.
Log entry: 160 mmHg
